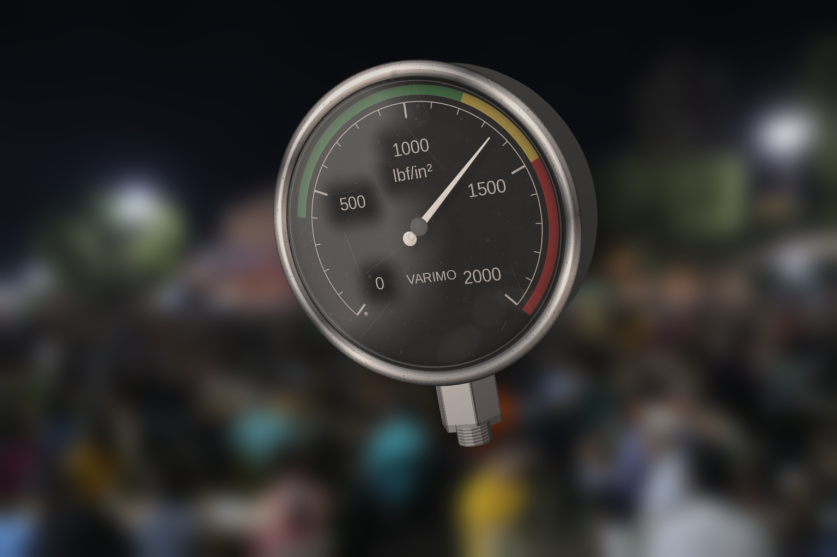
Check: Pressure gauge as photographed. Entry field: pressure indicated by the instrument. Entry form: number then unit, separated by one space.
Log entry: 1350 psi
